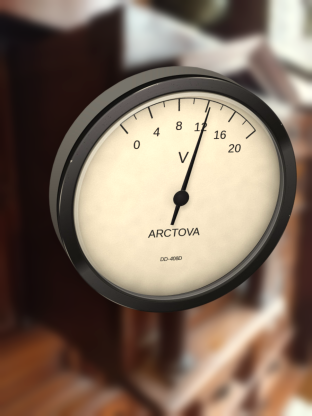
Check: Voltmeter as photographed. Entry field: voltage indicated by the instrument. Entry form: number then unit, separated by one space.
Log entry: 12 V
